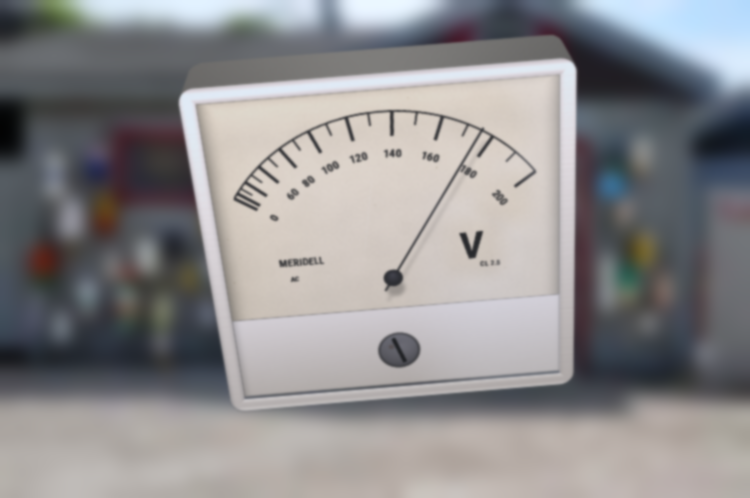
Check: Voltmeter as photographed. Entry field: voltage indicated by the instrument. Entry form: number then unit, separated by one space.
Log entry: 175 V
